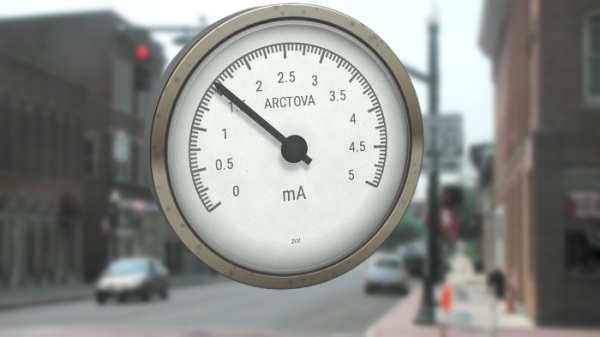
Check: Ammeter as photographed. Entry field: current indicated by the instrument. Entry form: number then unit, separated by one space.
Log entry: 1.55 mA
